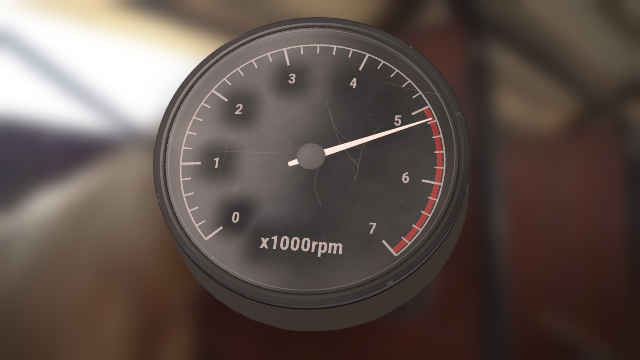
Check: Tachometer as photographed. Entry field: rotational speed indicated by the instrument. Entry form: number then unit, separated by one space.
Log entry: 5200 rpm
